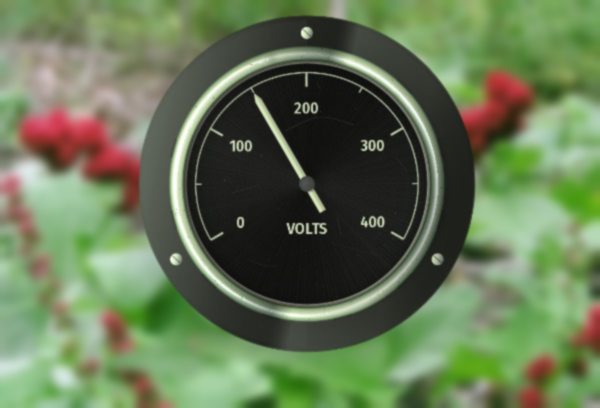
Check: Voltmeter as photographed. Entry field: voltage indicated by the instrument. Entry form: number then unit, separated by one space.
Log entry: 150 V
